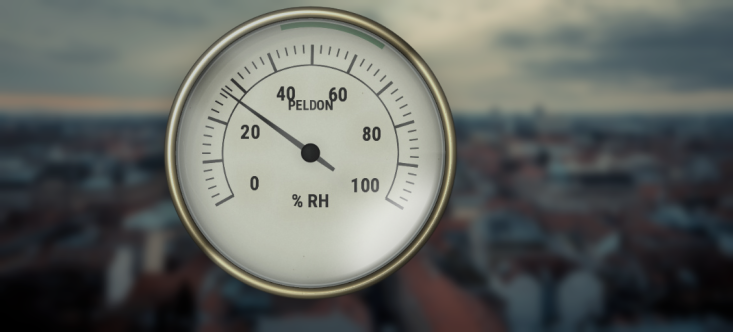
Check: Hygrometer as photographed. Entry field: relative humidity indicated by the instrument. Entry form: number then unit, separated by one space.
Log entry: 27 %
